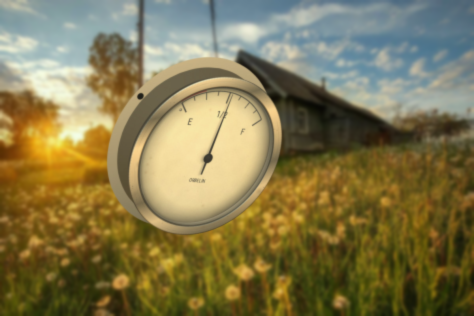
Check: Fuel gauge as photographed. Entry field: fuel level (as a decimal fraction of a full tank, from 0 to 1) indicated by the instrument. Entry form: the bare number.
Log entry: 0.5
